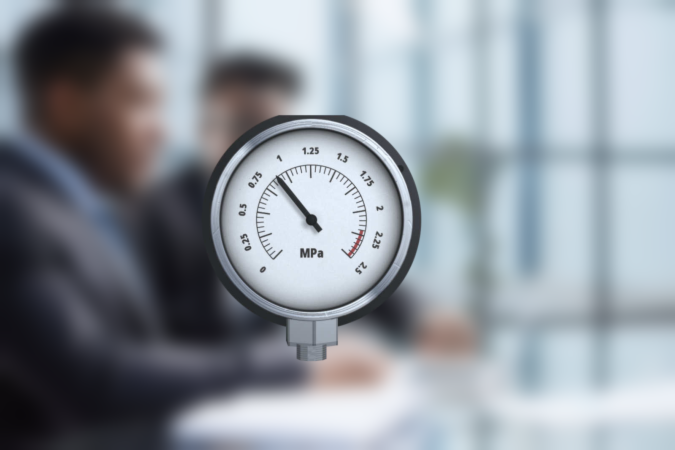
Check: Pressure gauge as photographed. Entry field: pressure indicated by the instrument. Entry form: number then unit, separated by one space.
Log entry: 0.9 MPa
